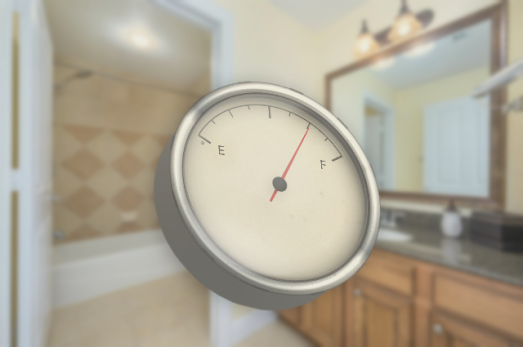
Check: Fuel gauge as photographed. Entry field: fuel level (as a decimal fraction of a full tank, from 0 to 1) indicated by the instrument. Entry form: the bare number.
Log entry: 0.75
